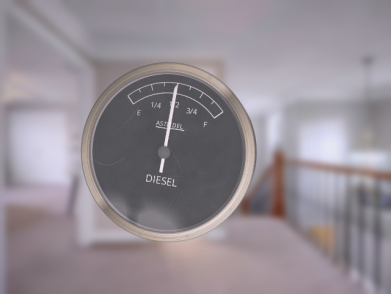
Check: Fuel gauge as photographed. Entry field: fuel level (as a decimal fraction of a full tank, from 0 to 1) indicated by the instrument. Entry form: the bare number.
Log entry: 0.5
